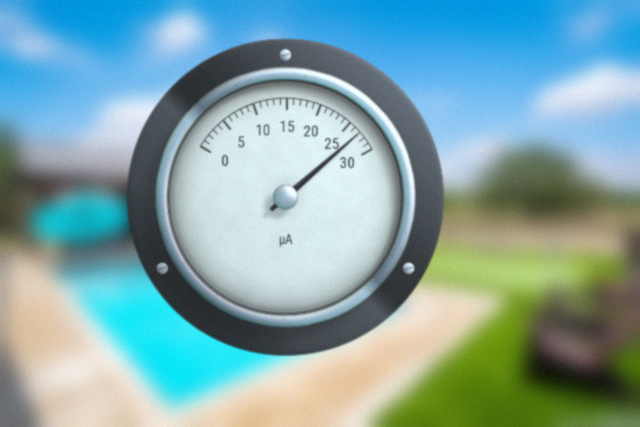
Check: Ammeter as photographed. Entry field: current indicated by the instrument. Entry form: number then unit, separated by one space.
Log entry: 27 µA
